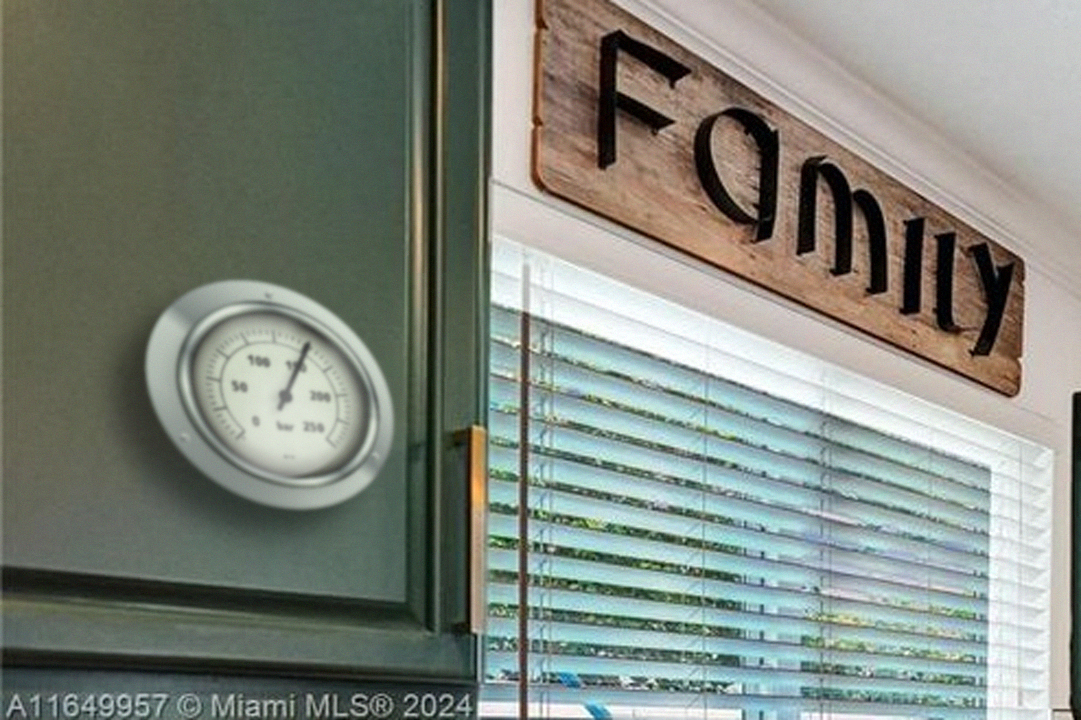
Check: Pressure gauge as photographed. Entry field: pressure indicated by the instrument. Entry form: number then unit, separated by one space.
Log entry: 150 bar
